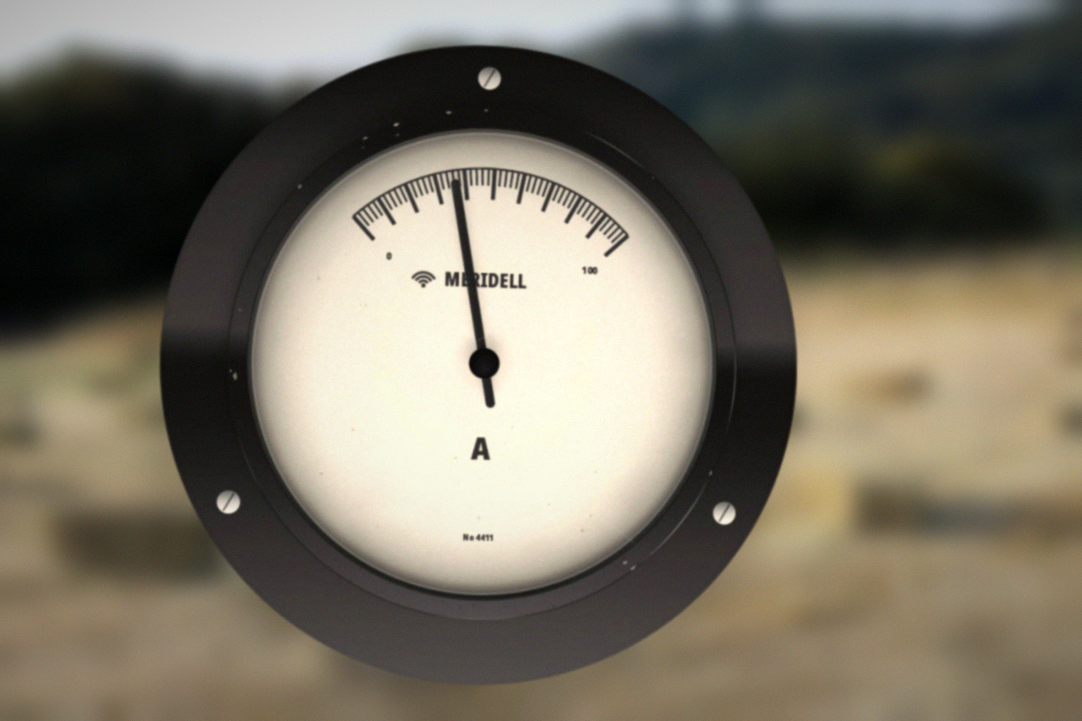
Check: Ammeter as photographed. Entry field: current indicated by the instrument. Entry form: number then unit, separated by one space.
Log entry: 36 A
